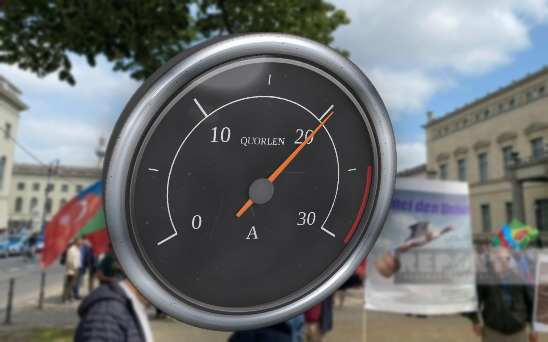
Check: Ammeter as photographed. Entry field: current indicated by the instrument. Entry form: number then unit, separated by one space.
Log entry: 20 A
